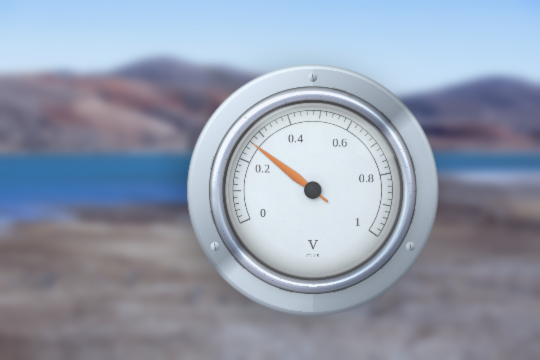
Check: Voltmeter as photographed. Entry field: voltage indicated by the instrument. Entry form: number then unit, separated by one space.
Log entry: 0.26 V
